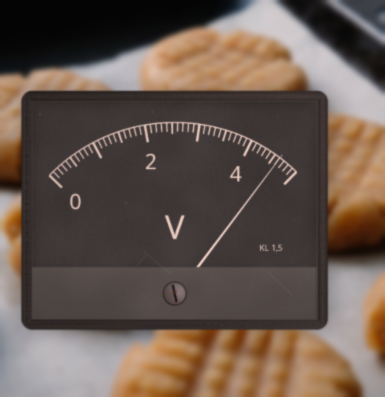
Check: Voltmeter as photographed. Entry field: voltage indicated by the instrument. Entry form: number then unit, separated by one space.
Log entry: 4.6 V
